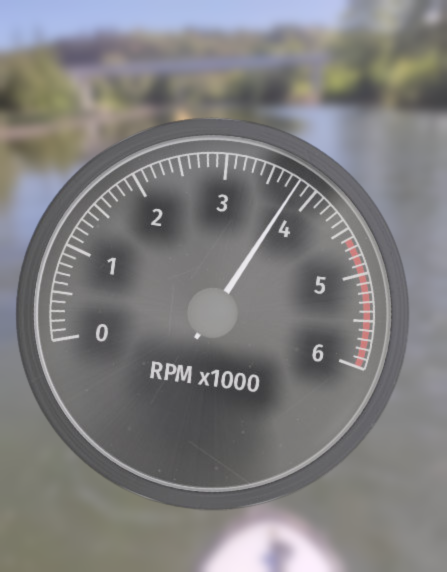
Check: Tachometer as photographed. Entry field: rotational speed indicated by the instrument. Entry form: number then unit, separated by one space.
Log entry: 3800 rpm
